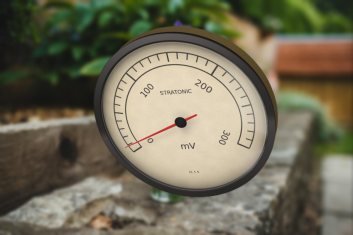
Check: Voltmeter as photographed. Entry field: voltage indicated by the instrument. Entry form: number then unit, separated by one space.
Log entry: 10 mV
